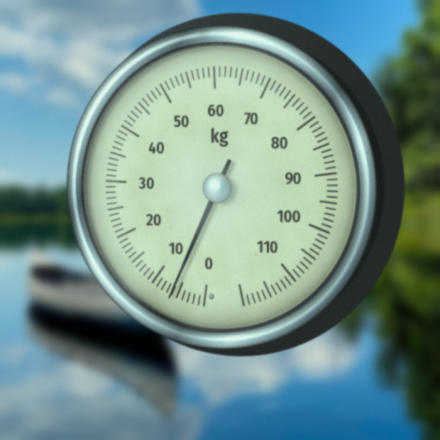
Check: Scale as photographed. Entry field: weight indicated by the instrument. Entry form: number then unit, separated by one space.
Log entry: 6 kg
